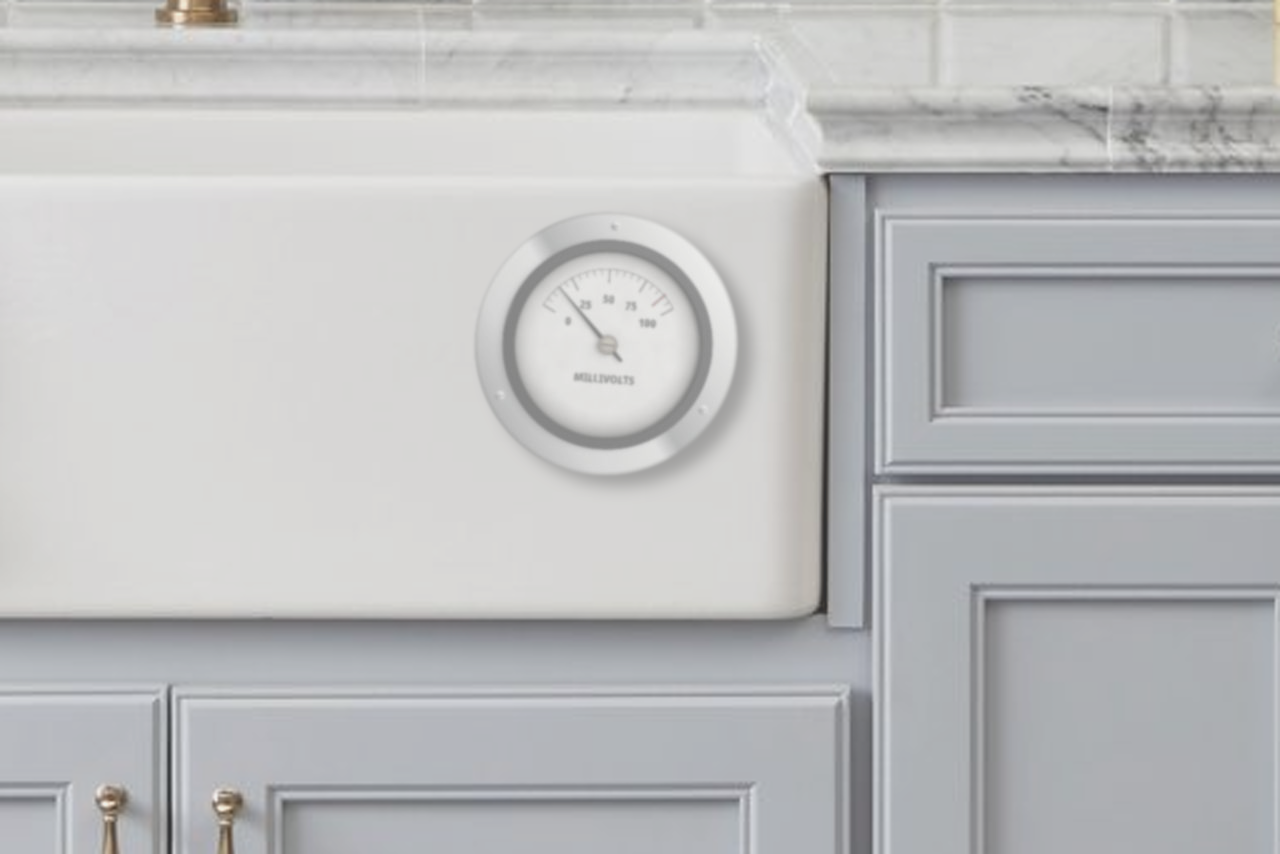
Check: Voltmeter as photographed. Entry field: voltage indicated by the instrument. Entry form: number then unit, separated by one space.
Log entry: 15 mV
